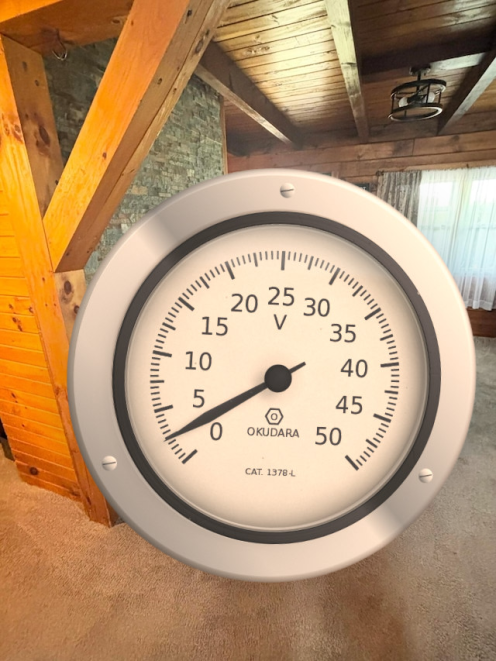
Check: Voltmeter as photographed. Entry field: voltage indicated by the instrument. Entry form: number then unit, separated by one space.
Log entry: 2.5 V
